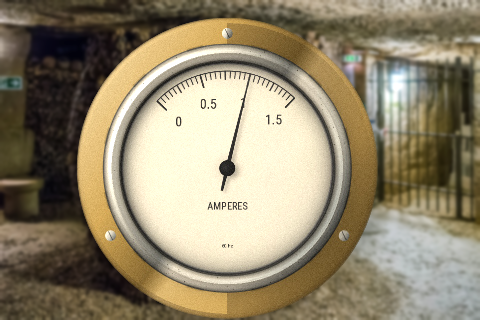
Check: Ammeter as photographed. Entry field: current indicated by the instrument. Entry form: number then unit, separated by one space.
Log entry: 1 A
